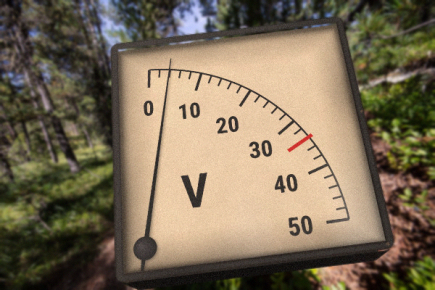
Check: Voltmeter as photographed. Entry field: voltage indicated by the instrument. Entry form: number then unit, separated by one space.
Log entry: 4 V
